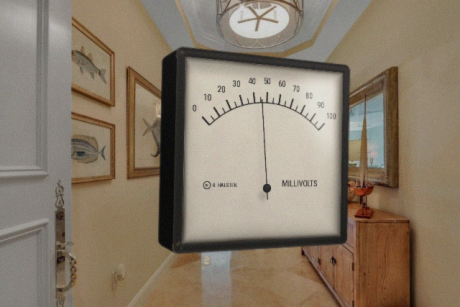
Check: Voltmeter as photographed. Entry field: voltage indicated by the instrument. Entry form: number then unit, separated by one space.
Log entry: 45 mV
